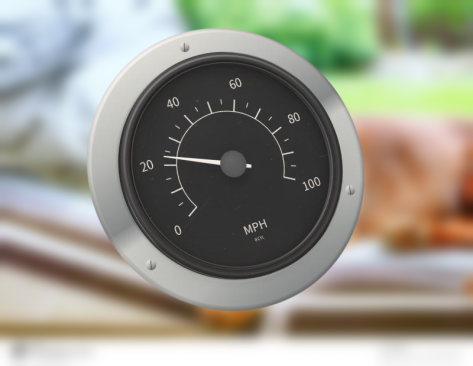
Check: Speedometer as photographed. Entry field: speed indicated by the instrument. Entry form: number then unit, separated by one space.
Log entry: 22.5 mph
